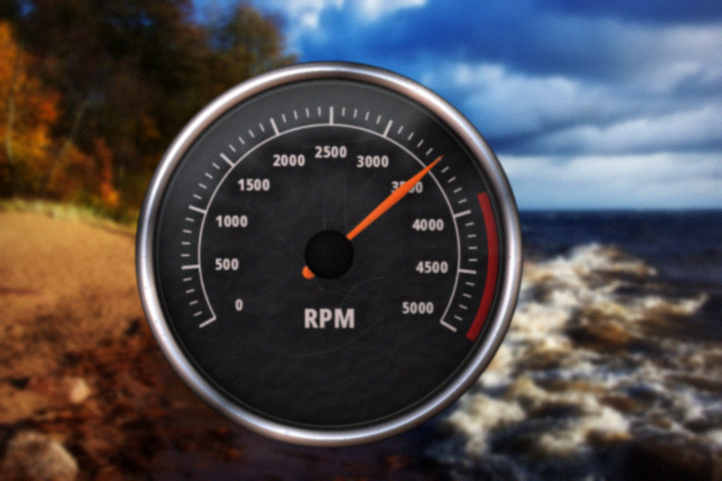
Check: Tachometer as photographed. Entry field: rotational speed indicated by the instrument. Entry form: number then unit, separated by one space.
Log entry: 3500 rpm
